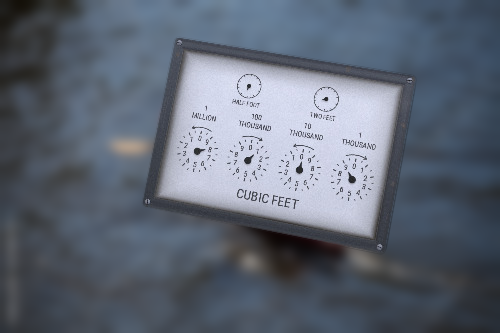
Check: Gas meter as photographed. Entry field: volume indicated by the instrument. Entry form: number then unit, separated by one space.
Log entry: 809900 ft³
